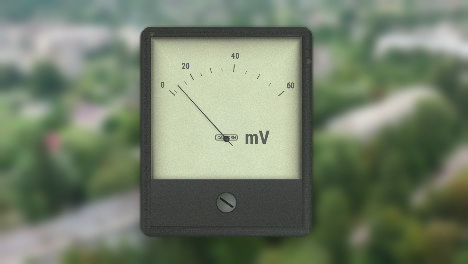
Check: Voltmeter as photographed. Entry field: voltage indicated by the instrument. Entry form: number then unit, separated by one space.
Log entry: 10 mV
